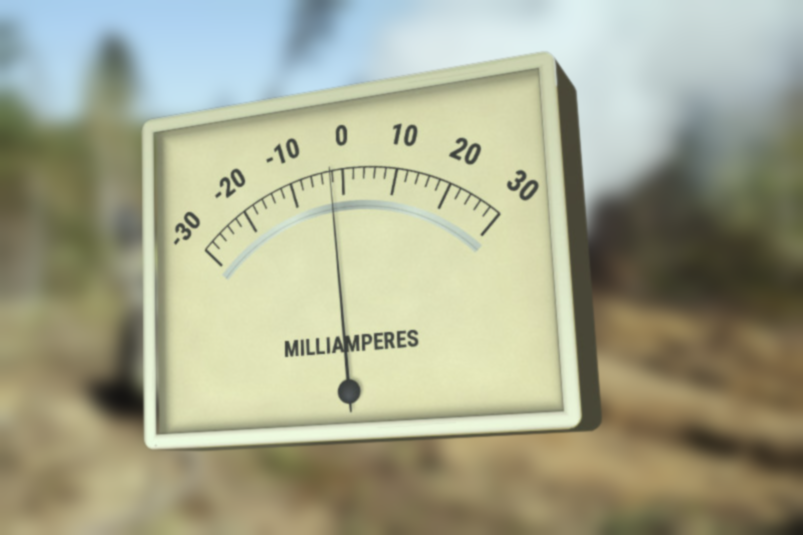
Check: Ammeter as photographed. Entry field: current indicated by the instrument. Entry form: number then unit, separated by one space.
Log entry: -2 mA
